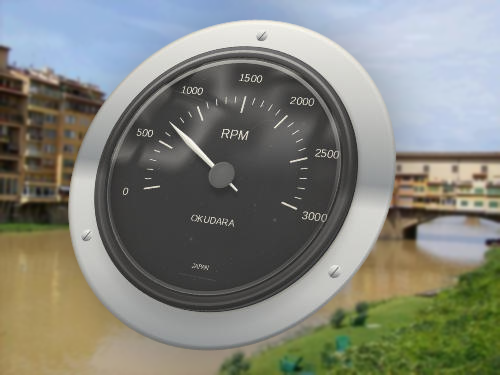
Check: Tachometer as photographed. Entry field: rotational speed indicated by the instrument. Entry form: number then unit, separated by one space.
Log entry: 700 rpm
